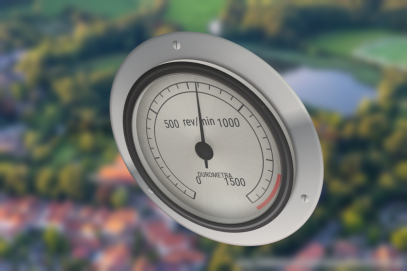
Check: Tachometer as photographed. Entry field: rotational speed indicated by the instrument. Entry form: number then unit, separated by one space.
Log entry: 800 rpm
